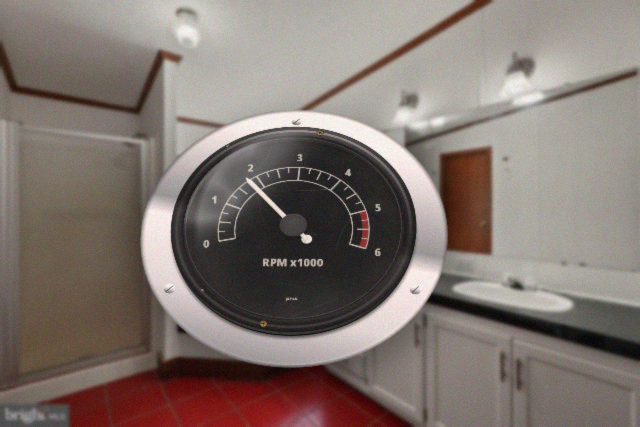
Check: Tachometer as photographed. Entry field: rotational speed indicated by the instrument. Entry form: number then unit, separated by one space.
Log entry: 1750 rpm
